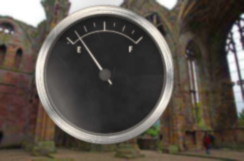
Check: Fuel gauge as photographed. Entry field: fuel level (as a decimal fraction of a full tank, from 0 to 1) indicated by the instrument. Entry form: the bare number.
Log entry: 0.125
